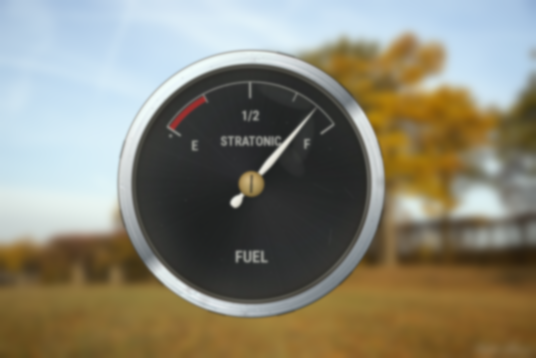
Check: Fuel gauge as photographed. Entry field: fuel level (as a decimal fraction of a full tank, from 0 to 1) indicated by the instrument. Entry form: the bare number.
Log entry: 0.875
